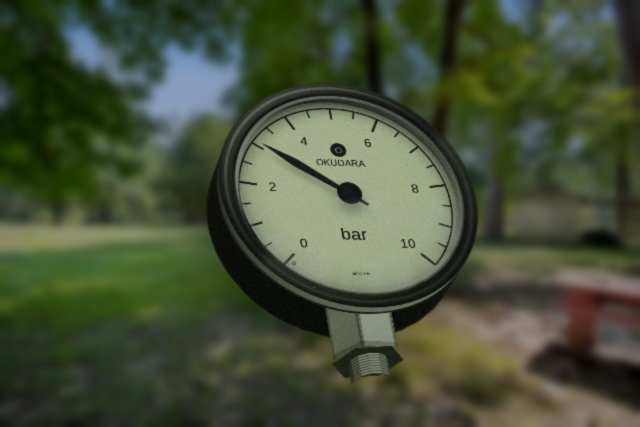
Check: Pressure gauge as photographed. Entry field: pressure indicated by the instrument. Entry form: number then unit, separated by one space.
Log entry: 3 bar
